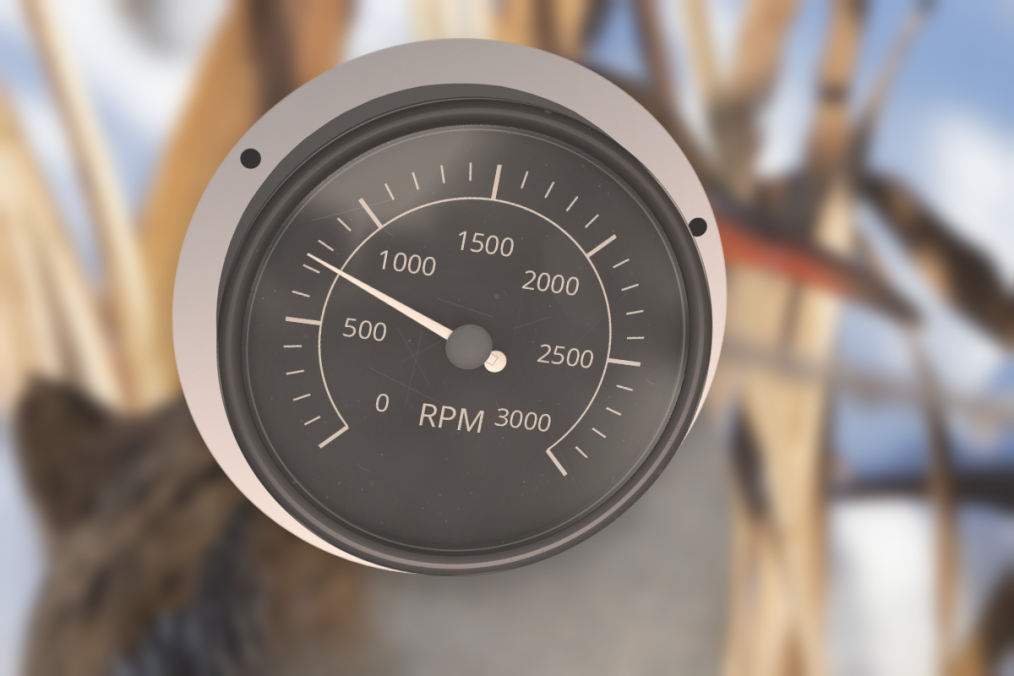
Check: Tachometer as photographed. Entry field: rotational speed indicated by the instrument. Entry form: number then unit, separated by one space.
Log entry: 750 rpm
